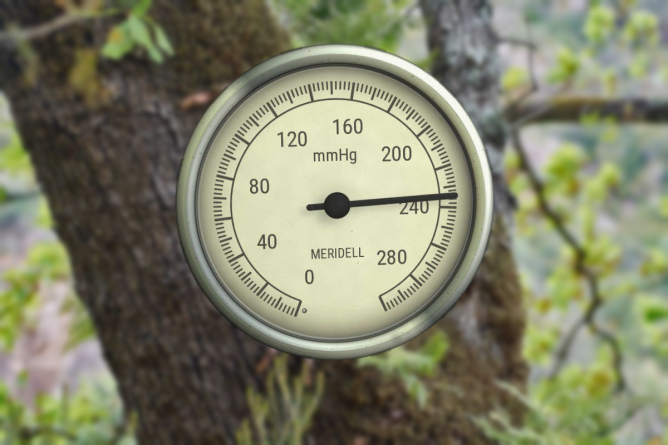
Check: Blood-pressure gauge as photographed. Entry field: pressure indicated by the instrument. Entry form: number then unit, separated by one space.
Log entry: 234 mmHg
